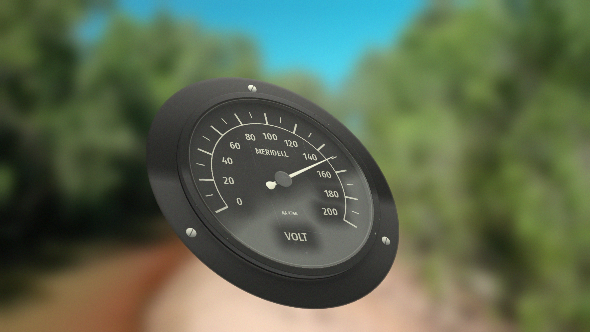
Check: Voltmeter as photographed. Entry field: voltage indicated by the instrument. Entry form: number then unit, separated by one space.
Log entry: 150 V
